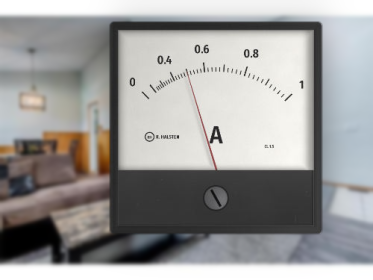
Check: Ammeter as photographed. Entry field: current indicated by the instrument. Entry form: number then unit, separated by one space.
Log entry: 0.5 A
